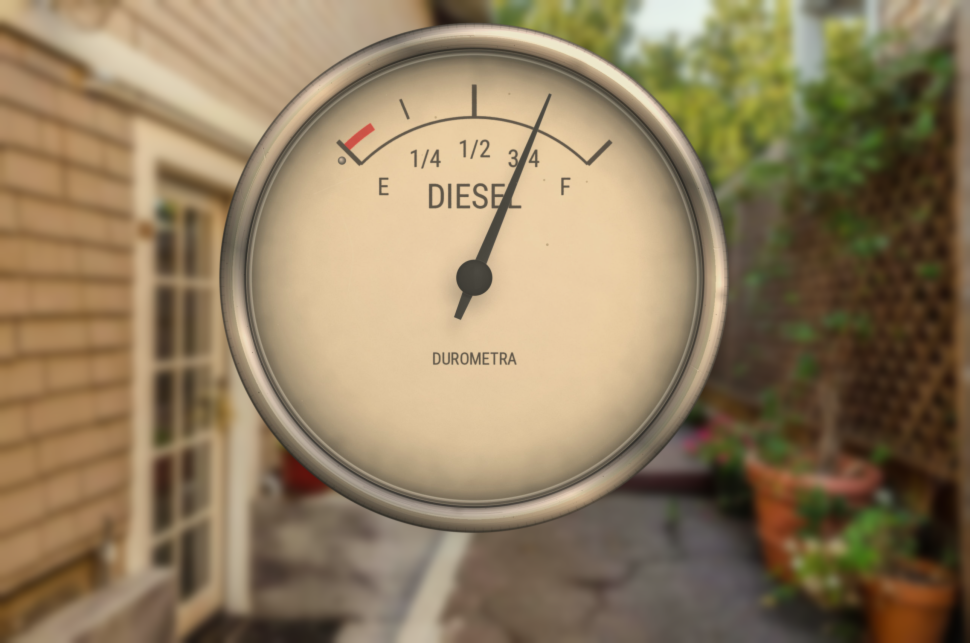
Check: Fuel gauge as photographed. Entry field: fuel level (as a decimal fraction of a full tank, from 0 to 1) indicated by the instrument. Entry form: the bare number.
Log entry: 0.75
